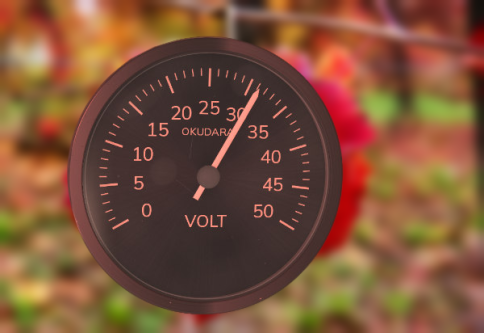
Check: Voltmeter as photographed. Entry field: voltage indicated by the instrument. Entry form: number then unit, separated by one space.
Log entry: 31 V
